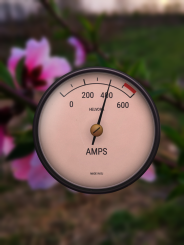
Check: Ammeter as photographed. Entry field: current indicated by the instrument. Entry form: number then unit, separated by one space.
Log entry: 400 A
